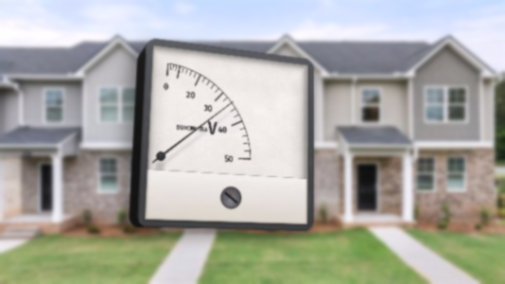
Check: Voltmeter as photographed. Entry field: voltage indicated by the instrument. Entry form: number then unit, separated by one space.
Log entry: 34 V
